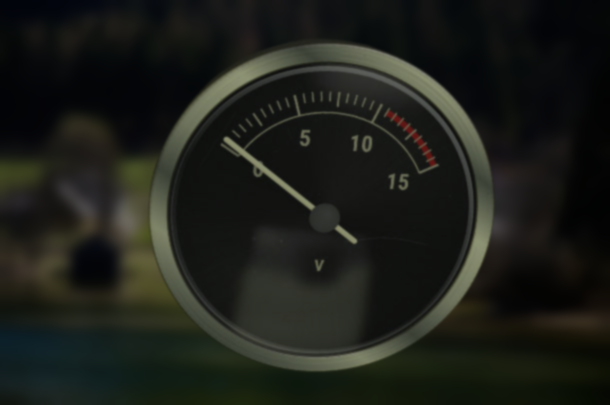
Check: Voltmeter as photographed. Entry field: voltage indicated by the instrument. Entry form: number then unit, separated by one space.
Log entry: 0.5 V
